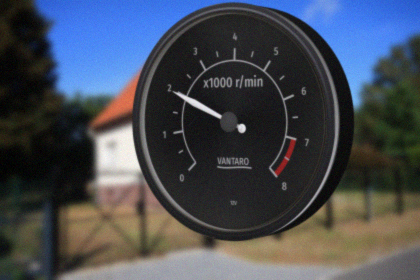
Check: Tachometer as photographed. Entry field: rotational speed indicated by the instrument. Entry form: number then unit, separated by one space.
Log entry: 2000 rpm
